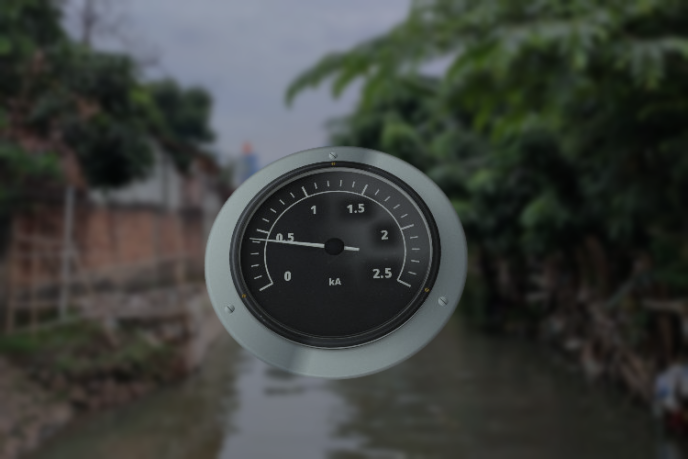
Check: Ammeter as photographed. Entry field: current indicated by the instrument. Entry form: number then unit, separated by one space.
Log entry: 0.4 kA
